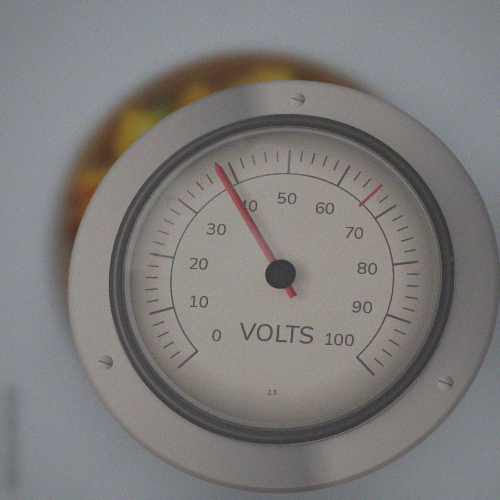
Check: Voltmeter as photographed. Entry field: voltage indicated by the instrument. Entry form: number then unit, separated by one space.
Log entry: 38 V
